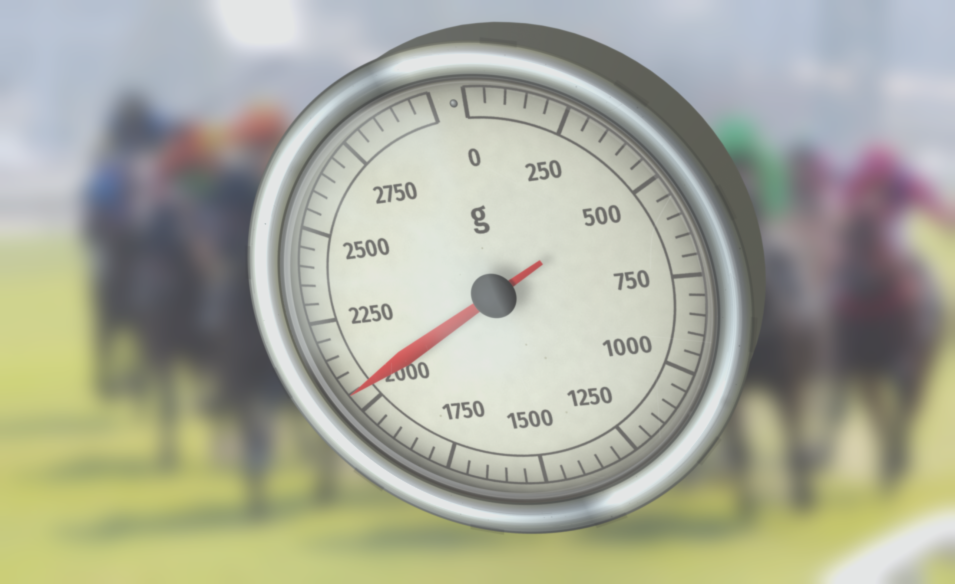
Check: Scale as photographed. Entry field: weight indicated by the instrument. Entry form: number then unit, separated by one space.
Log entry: 2050 g
